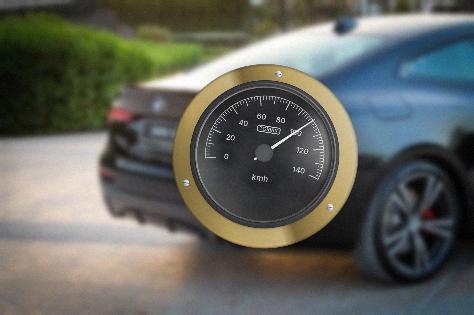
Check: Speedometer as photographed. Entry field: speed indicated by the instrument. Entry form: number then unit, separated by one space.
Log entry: 100 km/h
